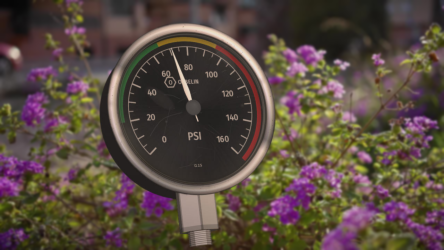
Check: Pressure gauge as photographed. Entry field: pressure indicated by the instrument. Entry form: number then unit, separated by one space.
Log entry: 70 psi
